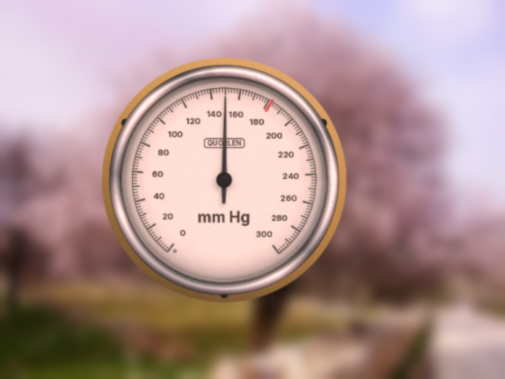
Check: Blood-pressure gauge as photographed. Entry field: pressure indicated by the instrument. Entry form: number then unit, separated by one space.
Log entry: 150 mmHg
